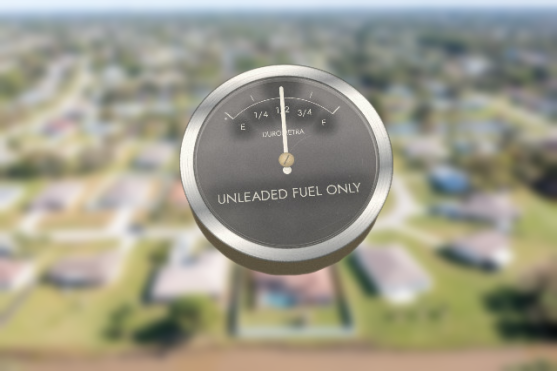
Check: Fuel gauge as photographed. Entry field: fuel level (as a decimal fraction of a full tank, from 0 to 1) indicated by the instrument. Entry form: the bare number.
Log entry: 0.5
